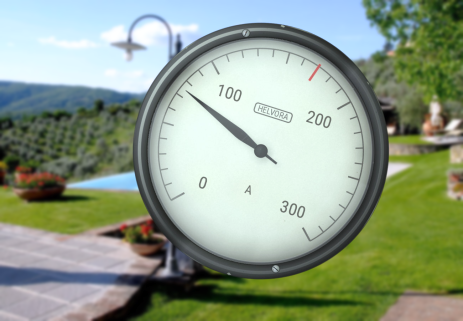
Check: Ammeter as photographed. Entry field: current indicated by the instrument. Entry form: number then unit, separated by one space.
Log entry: 75 A
